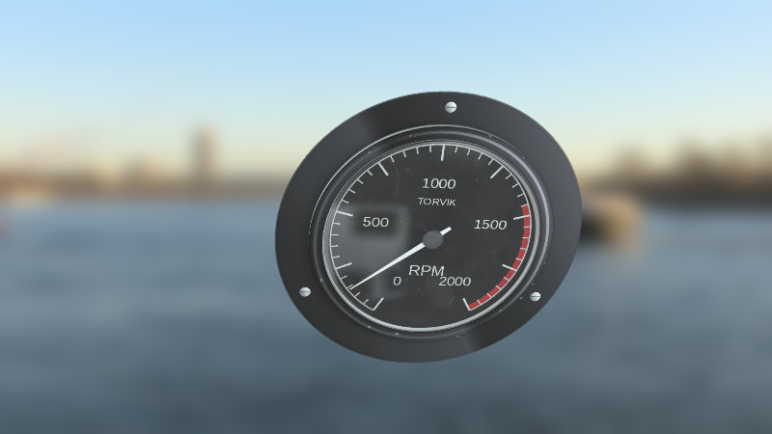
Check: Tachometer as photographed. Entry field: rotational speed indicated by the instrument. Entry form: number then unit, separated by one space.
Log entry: 150 rpm
